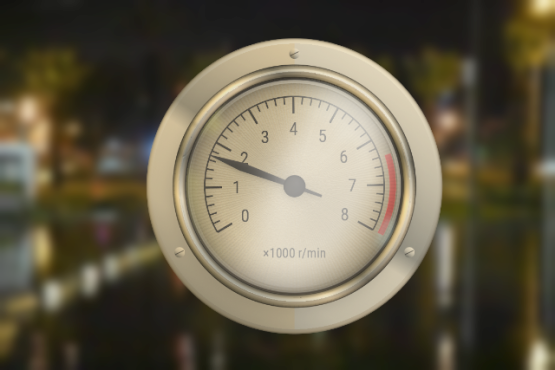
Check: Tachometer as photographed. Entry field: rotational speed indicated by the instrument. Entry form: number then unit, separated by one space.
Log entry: 1700 rpm
